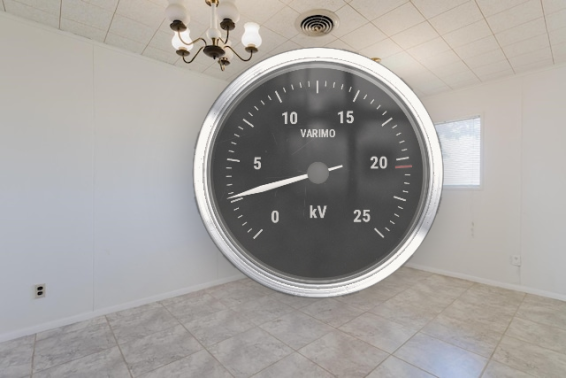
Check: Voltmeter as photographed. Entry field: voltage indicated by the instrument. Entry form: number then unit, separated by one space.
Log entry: 2.75 kV
